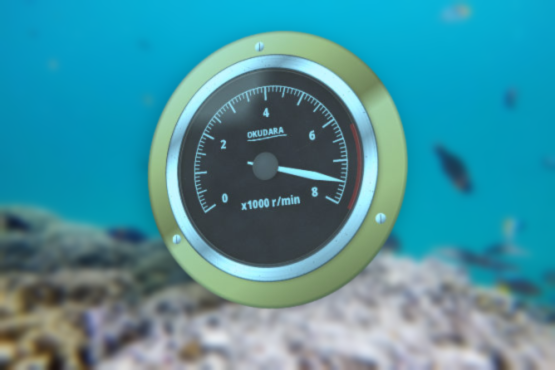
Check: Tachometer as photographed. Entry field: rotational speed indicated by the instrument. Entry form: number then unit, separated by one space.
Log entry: 7500 rpm
